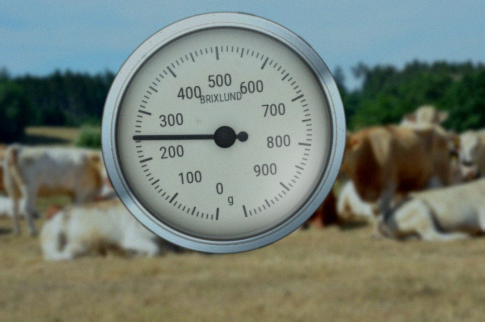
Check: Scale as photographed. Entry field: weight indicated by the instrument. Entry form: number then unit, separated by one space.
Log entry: 250 g
